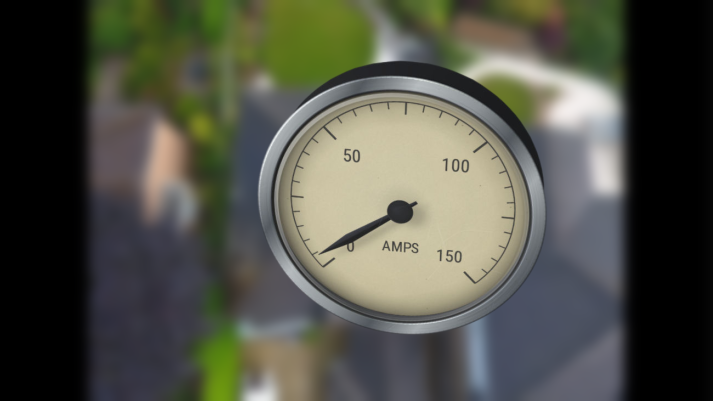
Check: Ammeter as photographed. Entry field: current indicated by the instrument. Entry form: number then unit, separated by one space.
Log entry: 5 A
